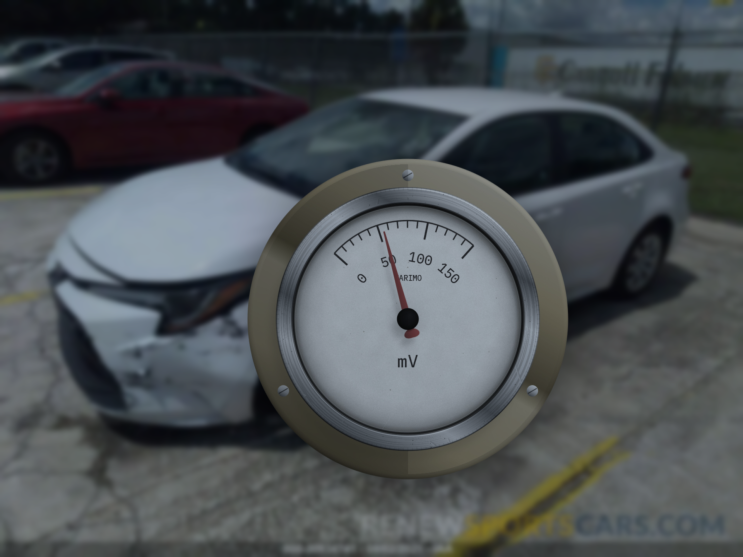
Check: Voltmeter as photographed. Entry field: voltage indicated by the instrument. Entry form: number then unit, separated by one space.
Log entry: 55 mV
